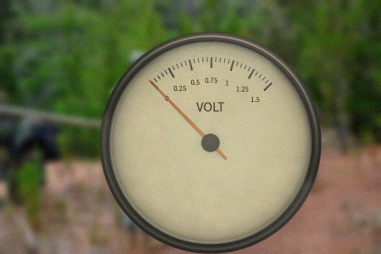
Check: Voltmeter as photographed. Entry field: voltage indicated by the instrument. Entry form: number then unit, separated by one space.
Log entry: 0 V
